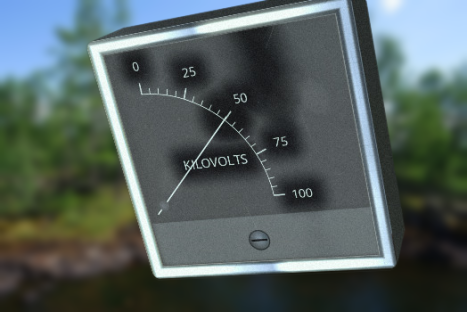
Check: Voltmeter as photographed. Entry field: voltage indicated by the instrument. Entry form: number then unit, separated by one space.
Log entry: 50 kV
